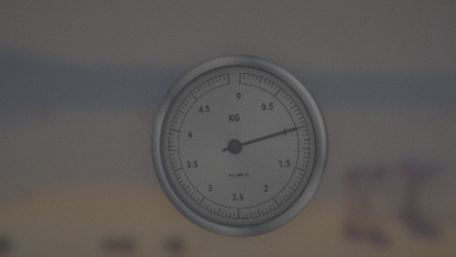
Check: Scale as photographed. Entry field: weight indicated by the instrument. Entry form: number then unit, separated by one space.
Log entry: 1 kg
